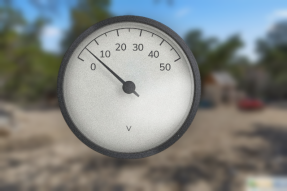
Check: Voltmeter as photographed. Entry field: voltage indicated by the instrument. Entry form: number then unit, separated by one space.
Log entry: 5 V
